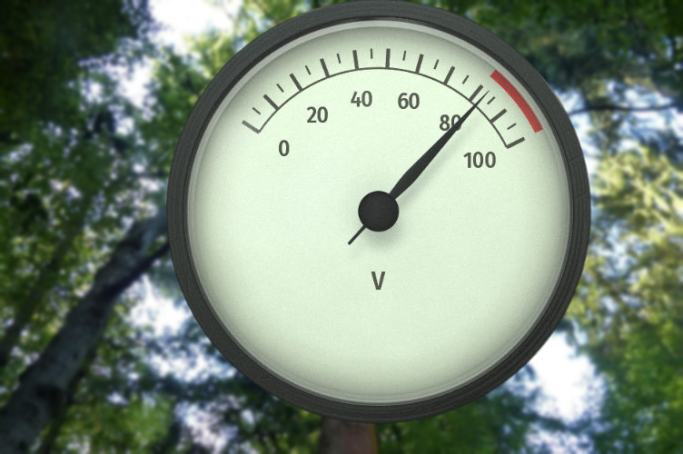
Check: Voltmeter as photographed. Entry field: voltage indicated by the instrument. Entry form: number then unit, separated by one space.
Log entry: 82.5 V
